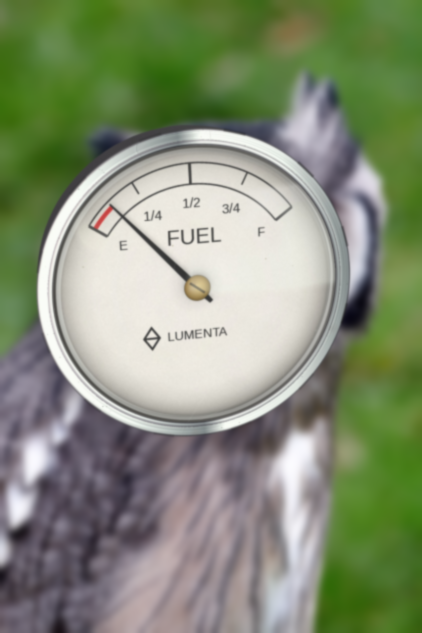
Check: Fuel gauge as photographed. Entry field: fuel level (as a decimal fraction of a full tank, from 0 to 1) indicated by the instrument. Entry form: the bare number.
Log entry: 0.125
